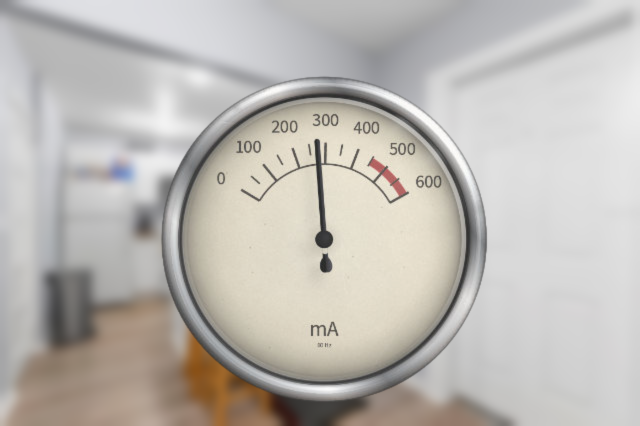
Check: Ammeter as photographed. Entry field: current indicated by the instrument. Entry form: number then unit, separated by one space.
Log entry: 275 mA
